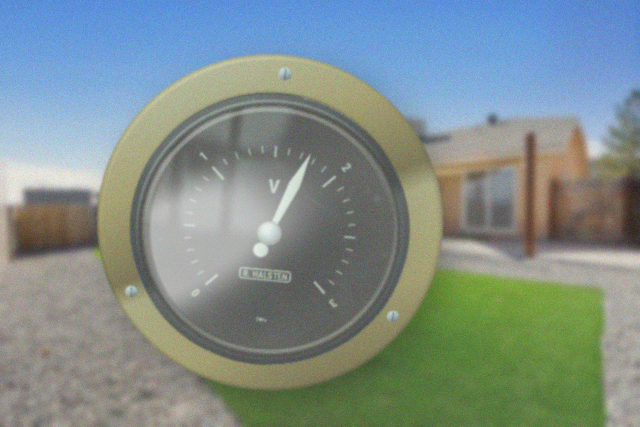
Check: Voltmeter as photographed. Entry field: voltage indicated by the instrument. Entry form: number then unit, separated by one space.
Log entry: 1.75 V
